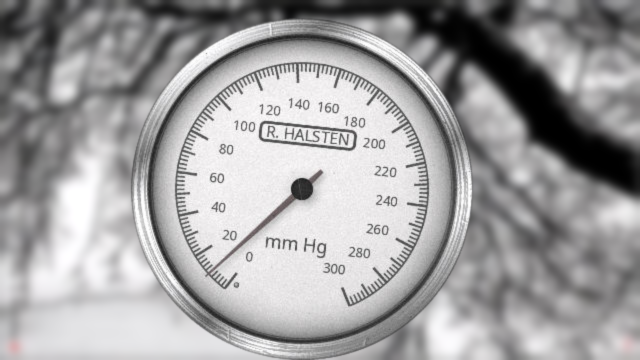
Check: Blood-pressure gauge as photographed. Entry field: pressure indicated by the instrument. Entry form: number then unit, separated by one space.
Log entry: 10 mmHg
